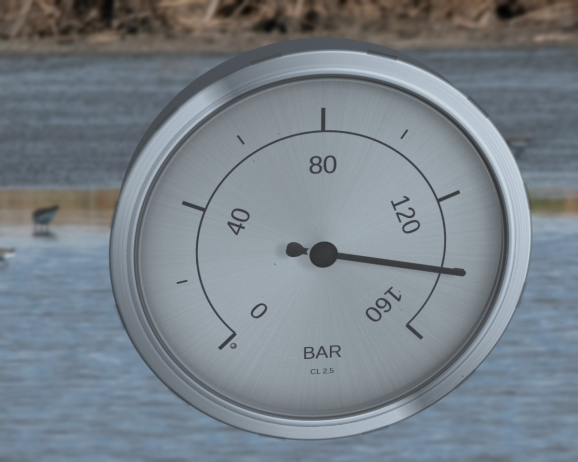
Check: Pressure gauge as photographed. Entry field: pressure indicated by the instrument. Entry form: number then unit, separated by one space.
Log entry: 140 bar
